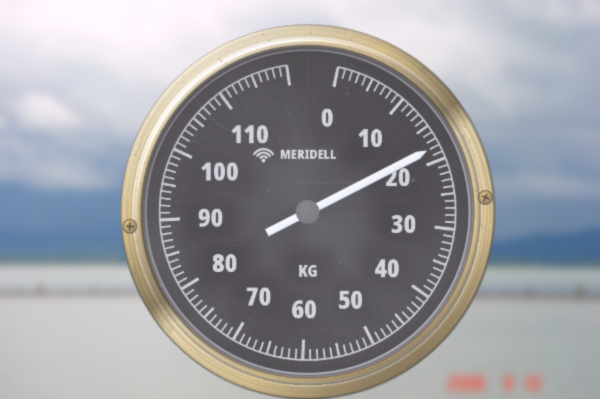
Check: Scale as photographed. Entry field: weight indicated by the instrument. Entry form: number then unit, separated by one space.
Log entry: 18 kg
